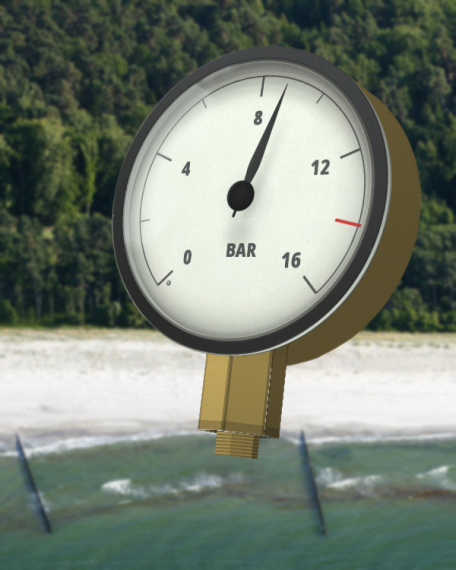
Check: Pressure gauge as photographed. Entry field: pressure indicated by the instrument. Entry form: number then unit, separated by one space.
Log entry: 9 bar
